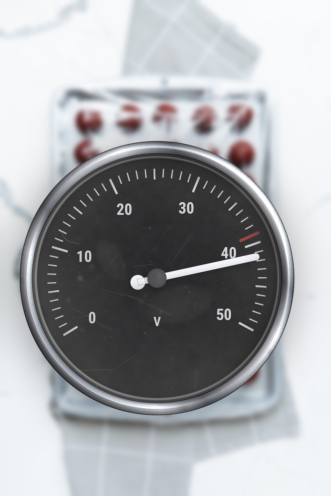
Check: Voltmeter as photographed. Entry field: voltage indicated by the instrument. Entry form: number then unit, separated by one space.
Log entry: 41.5 V
